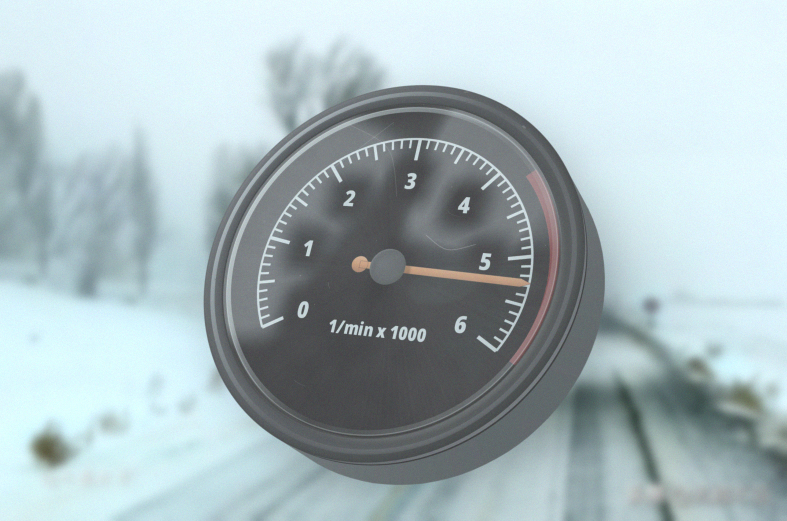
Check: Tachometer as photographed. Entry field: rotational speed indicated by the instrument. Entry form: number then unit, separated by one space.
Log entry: 5300 rpm
